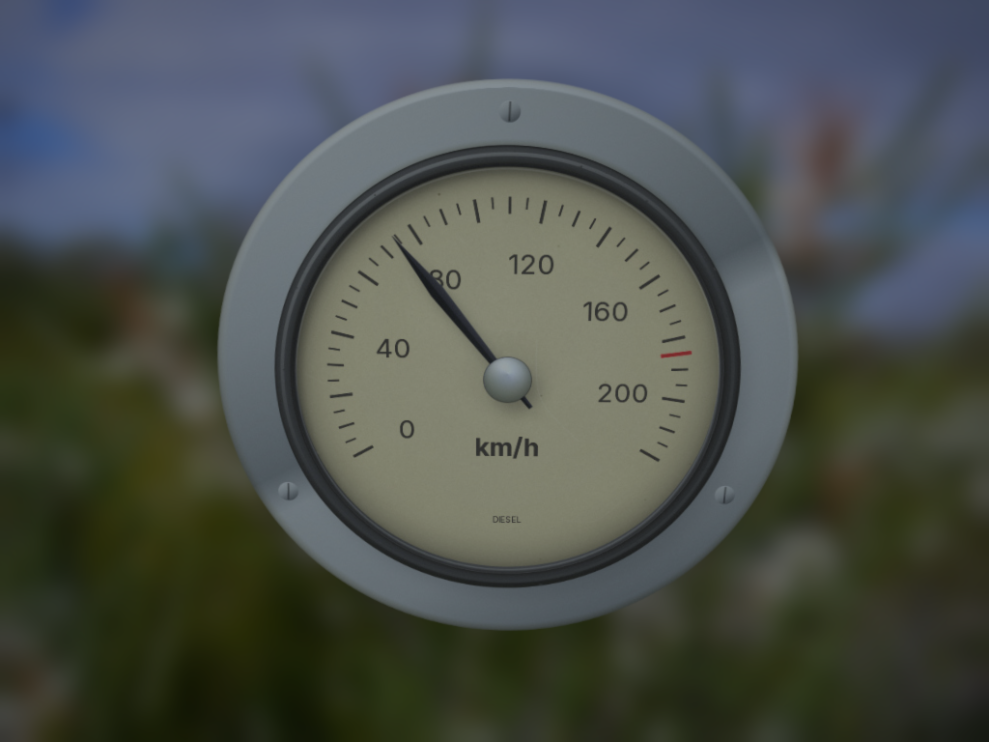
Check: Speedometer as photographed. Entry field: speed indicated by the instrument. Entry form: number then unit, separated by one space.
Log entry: 75 km/h
